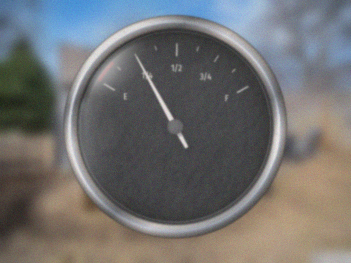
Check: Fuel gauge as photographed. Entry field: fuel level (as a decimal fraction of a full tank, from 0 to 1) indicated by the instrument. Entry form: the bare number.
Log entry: 0.25
